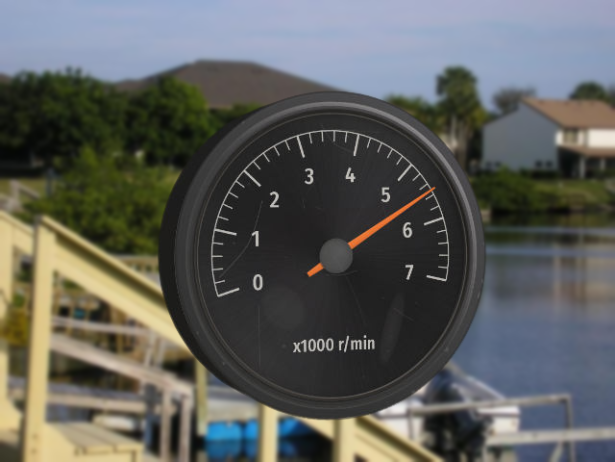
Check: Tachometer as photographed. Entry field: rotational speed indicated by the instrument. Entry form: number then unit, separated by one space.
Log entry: 5500 rpm
